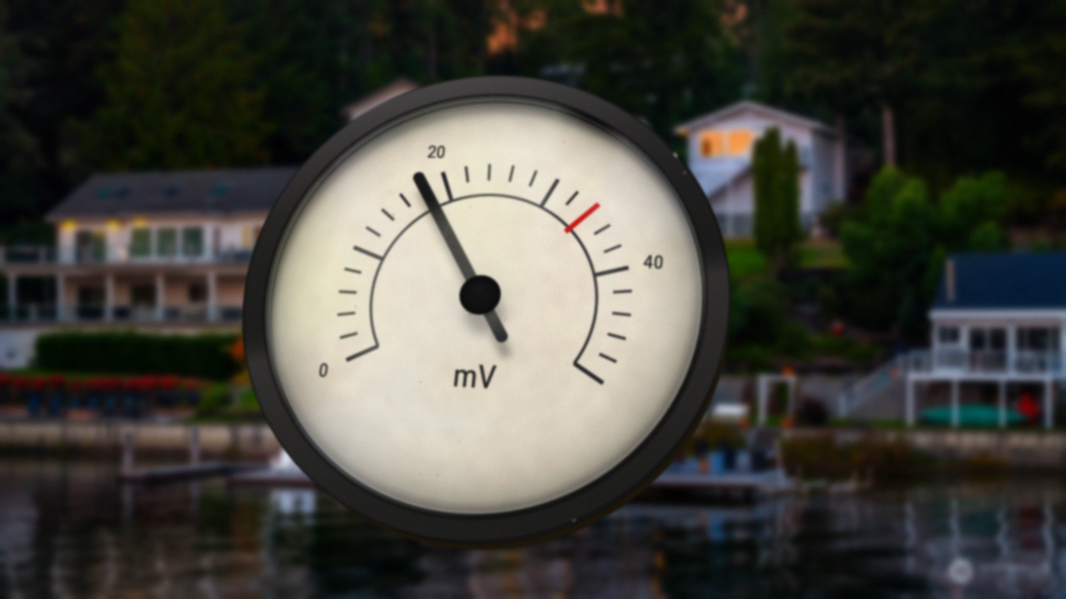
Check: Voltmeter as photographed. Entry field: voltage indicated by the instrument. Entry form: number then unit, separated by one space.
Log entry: 18 mV
